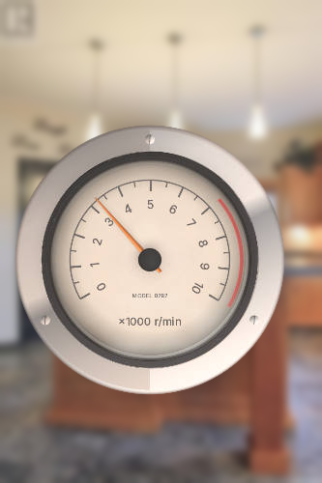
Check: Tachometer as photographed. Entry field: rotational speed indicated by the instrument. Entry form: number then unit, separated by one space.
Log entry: 3250 rpm
